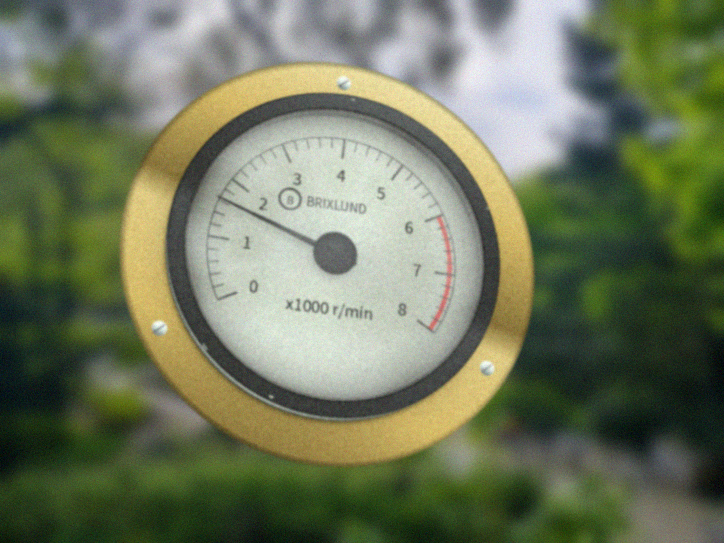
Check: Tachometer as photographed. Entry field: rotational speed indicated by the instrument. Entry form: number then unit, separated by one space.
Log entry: 1600 rpm
